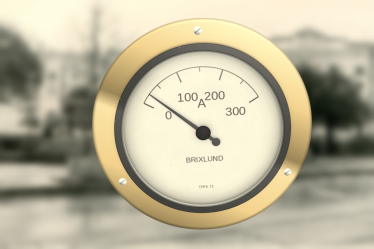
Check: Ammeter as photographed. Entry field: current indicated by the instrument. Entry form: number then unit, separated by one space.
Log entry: 25 A
